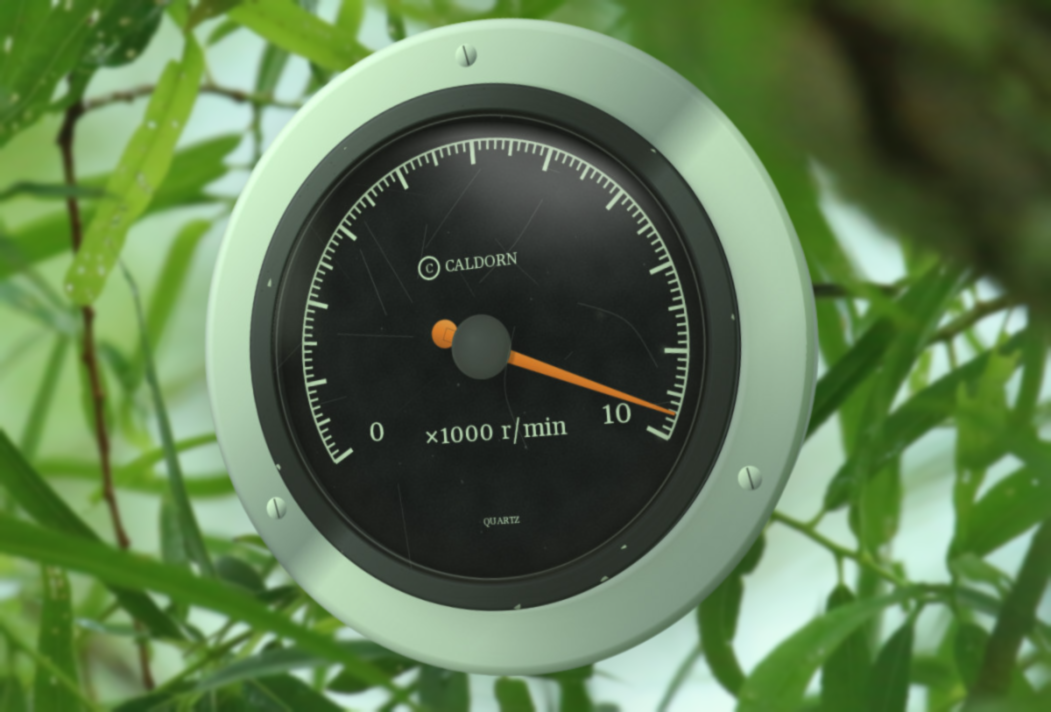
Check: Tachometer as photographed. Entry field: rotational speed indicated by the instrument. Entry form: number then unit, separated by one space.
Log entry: 9700 rpm
